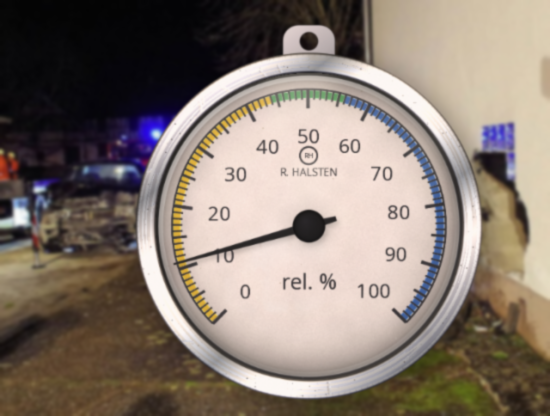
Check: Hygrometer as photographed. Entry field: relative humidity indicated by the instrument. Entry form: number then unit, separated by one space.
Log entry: 11 %
